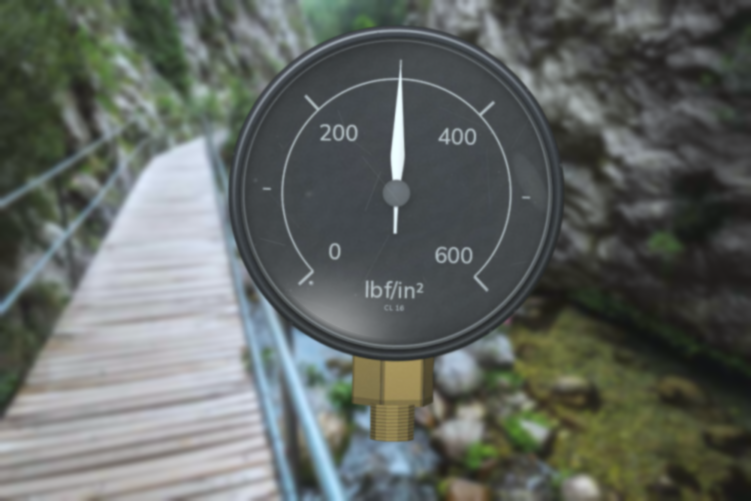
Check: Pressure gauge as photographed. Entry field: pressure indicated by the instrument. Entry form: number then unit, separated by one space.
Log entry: 300 psi
